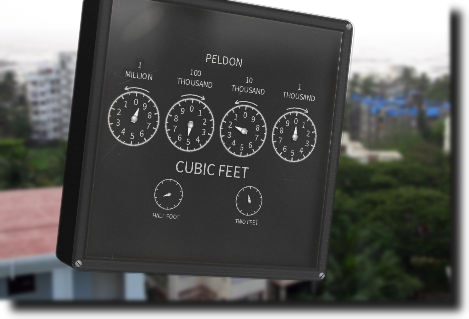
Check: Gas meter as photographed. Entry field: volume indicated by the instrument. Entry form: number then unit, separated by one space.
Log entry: 952000 ft³
